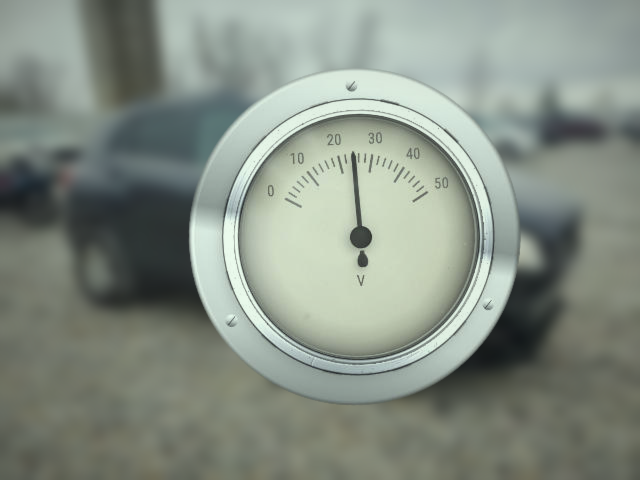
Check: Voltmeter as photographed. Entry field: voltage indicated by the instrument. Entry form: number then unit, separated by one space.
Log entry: 24 V
